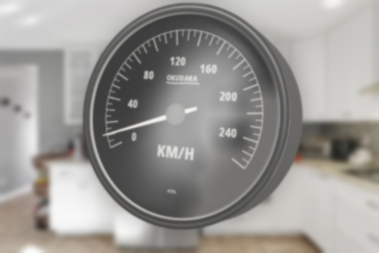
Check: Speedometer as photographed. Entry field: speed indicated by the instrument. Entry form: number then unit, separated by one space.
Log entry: 10 km/h
